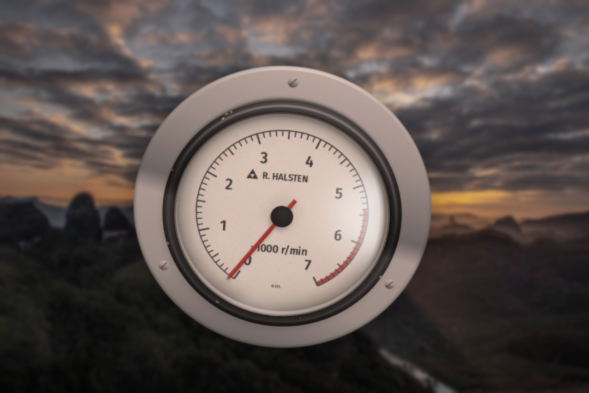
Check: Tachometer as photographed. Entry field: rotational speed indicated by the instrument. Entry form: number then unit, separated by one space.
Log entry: 100 rpm
